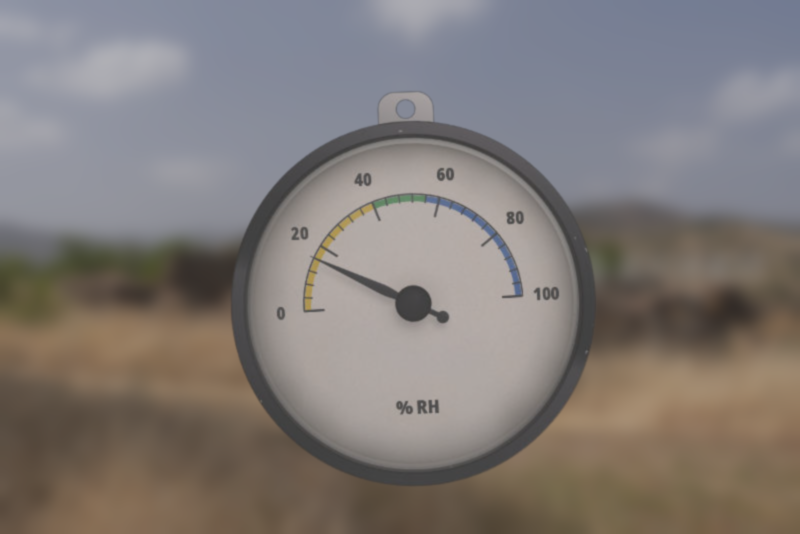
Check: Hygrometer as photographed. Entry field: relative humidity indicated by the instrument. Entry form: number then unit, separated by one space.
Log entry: 16 %
